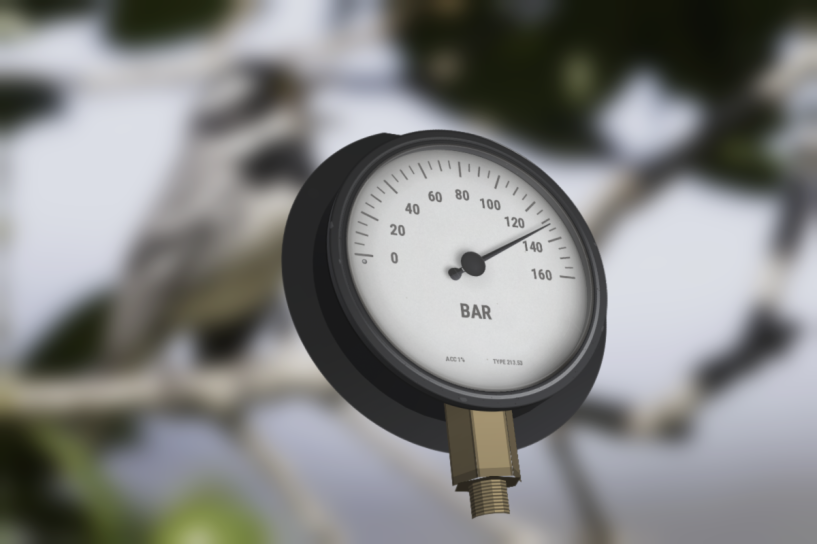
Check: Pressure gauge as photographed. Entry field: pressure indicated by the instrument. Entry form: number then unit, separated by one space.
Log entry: 132.5 bar
